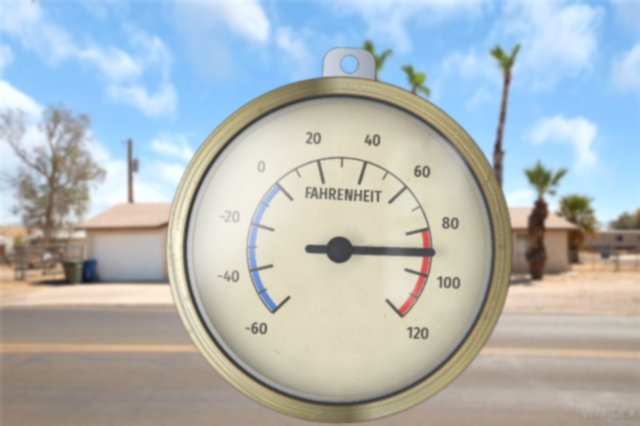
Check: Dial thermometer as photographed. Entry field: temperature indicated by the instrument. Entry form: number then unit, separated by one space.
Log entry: 90 °F
